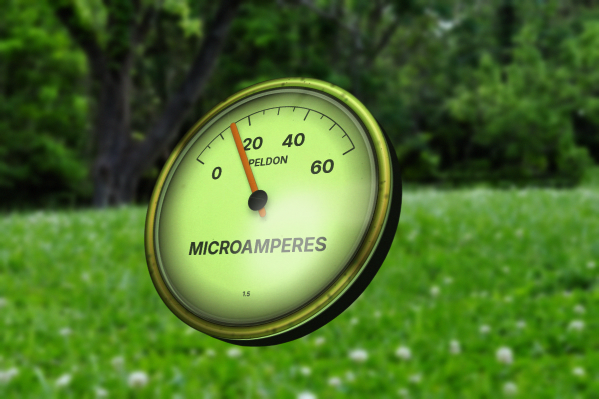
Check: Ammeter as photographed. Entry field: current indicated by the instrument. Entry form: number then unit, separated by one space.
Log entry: 15 µA
